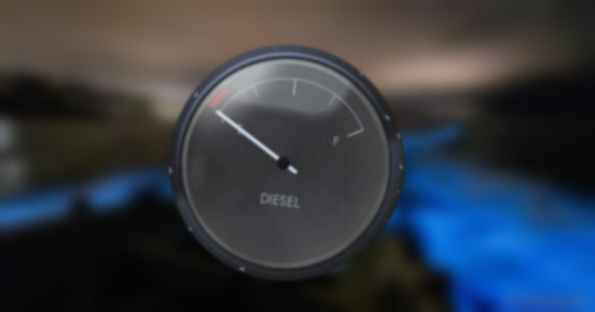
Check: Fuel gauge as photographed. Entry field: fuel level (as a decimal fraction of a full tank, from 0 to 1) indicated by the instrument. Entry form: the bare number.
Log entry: 0
